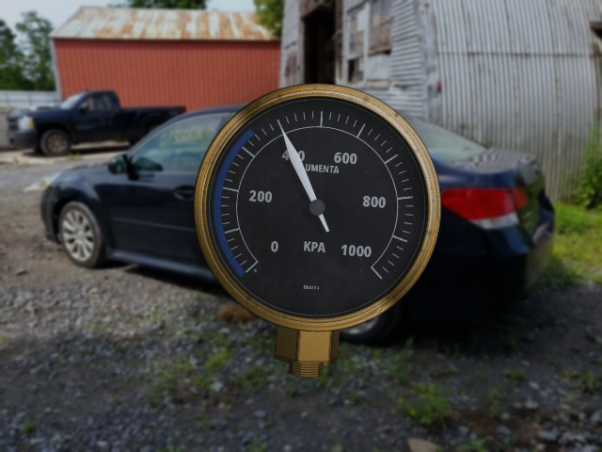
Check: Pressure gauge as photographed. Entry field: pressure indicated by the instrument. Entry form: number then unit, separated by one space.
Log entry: 400 kPa
